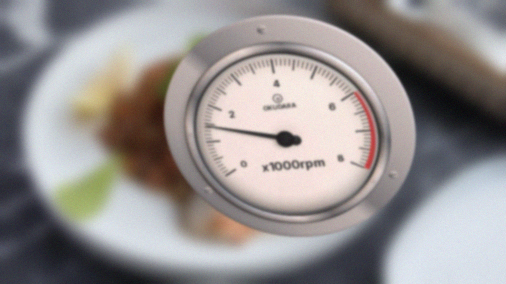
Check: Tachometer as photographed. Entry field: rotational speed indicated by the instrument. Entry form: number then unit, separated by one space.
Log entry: 1500 rpm
